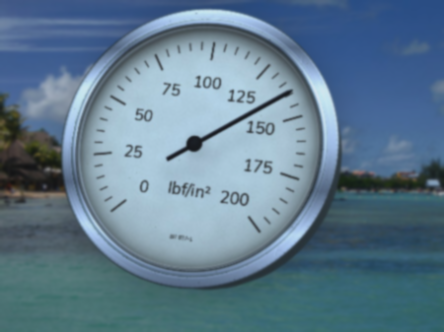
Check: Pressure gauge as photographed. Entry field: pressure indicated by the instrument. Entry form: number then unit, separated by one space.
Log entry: 140 psi
